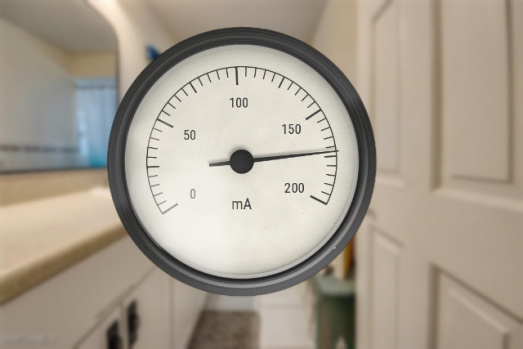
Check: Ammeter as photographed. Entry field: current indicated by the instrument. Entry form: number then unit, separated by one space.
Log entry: 172.5 mA
